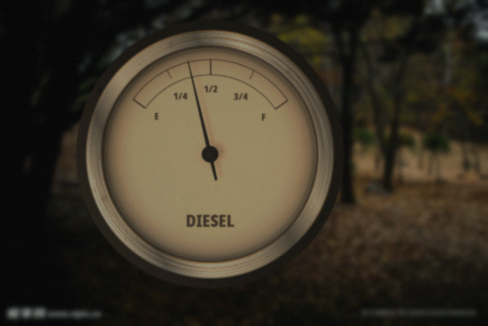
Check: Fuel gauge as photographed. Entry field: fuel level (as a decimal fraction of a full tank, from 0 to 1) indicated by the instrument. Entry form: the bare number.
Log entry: 0.375
